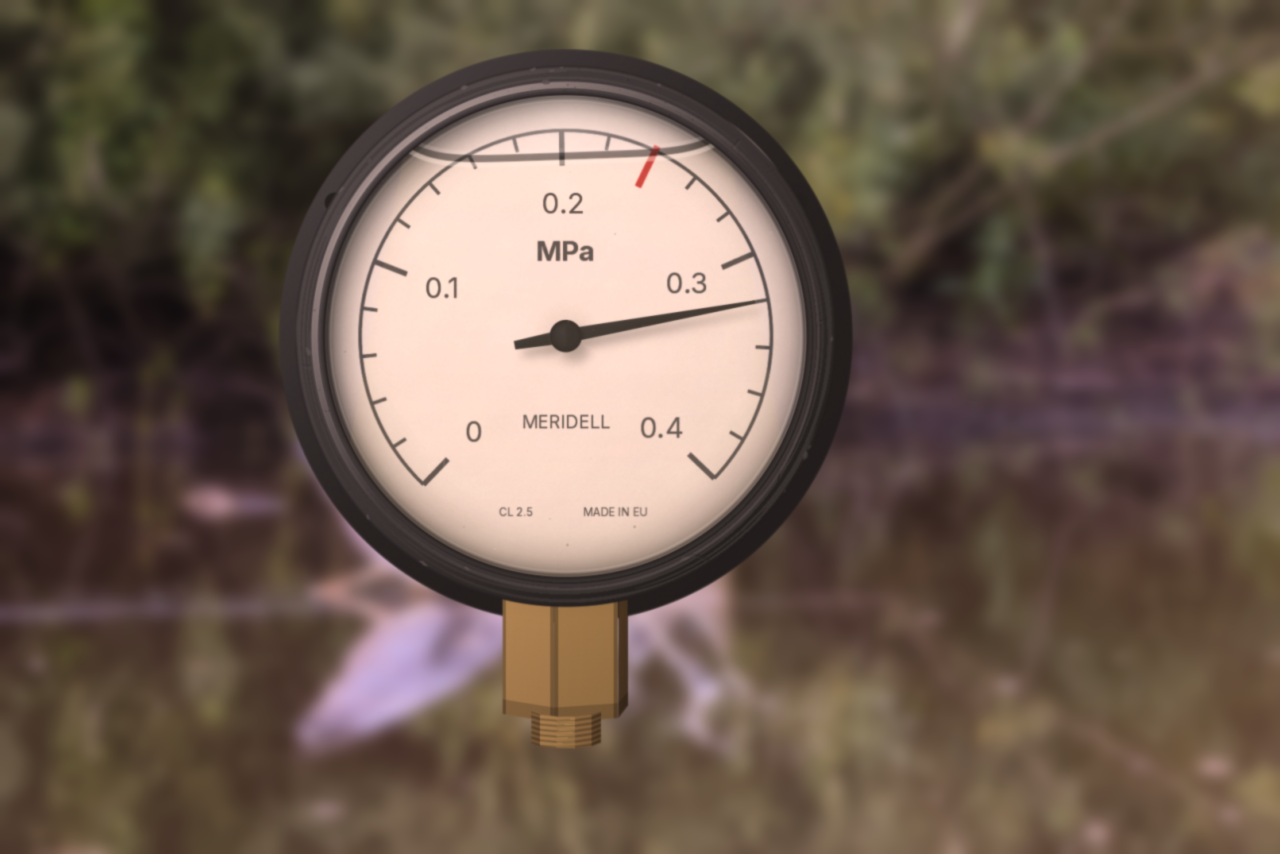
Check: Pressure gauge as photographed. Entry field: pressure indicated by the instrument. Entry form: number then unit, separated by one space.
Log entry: 0.32 MPa
